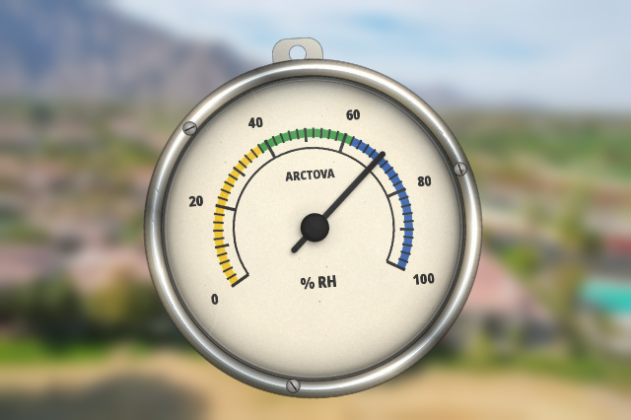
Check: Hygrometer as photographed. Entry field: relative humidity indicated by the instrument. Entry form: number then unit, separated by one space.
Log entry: 70 %
